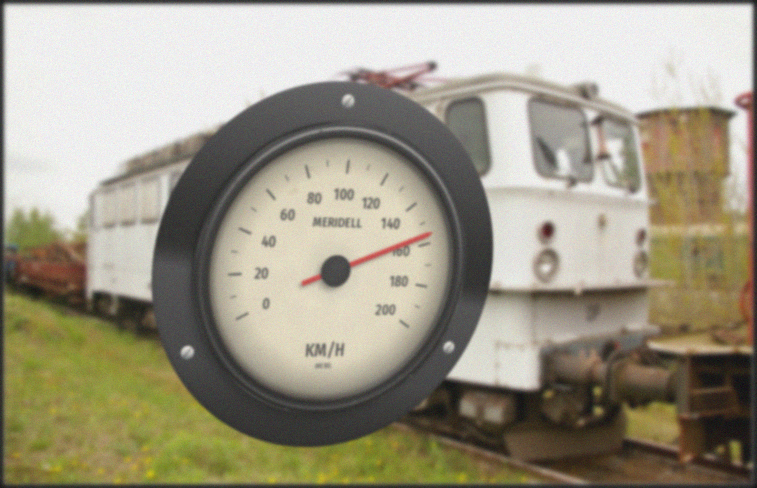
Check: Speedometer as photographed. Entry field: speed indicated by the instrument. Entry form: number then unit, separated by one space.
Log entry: 155 km/h
